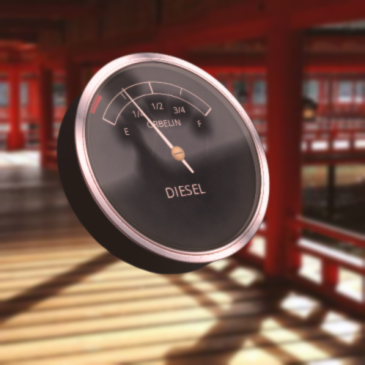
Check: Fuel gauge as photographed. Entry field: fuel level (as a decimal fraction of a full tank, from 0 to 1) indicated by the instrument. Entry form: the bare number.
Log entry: 0.25
